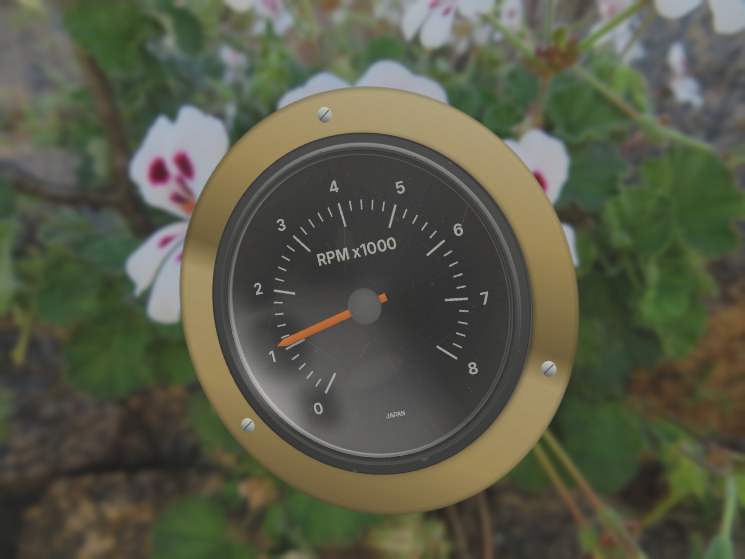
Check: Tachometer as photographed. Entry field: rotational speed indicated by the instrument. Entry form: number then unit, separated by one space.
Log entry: 1100 rpm
